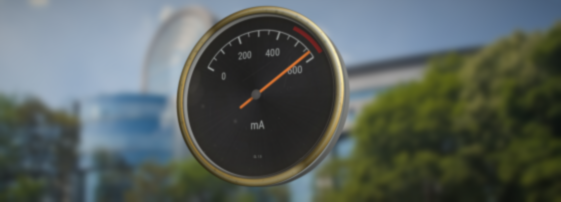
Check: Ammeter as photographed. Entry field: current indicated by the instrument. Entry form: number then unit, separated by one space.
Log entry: 575 mA
